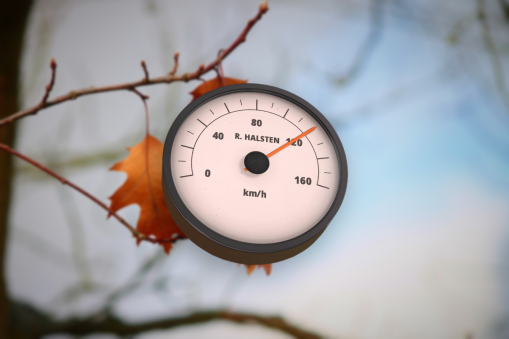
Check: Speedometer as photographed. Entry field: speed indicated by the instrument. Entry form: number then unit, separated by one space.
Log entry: 120 km/h
